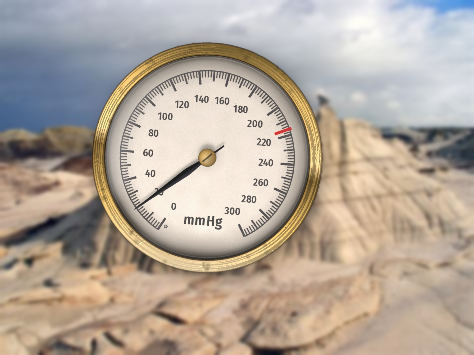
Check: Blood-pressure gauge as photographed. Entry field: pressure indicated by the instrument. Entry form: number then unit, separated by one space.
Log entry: 20 mmHg
